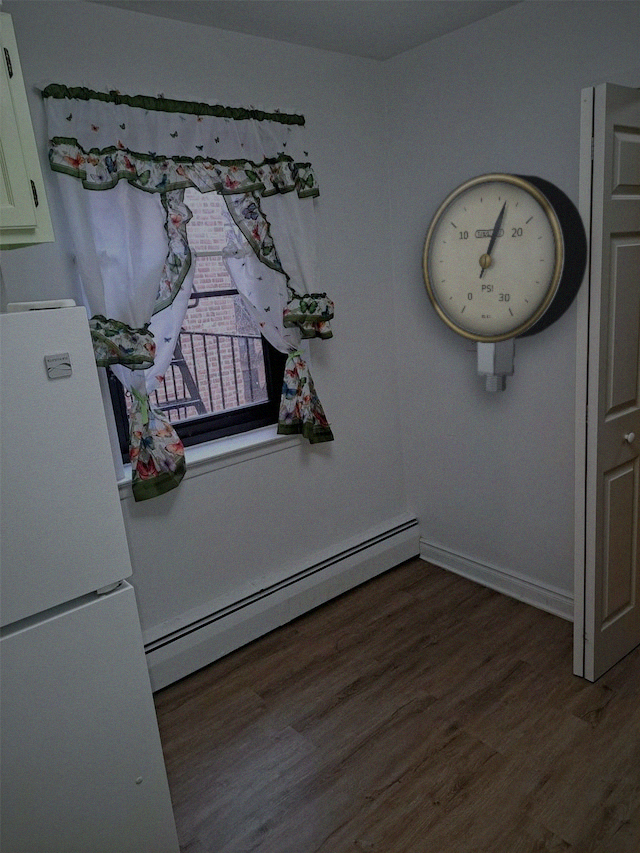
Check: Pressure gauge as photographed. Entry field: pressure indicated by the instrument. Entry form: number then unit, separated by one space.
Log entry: 17 psi
